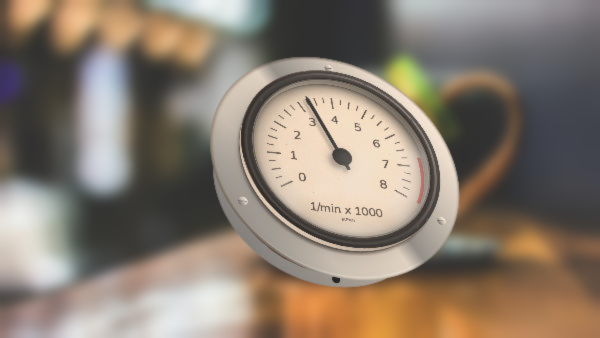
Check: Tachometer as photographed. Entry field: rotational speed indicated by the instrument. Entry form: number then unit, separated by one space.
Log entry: 3250 rpm
